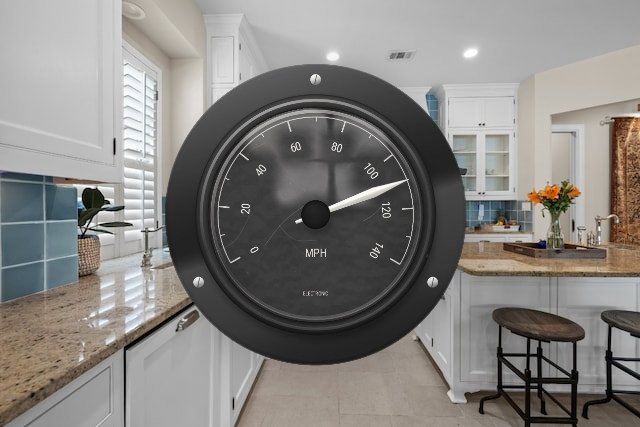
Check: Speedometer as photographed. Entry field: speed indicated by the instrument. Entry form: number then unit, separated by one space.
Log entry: 110 mph
